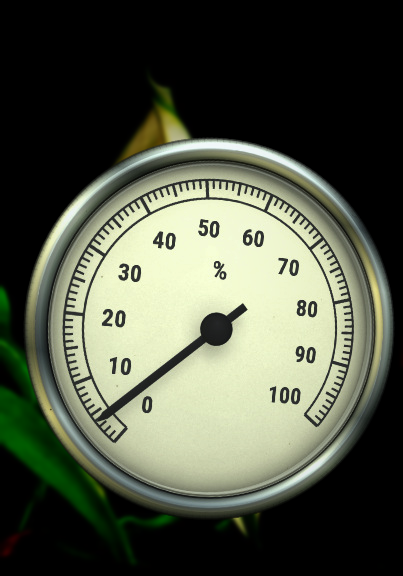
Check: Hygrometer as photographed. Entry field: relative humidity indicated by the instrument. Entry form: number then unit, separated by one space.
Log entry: 4 %
